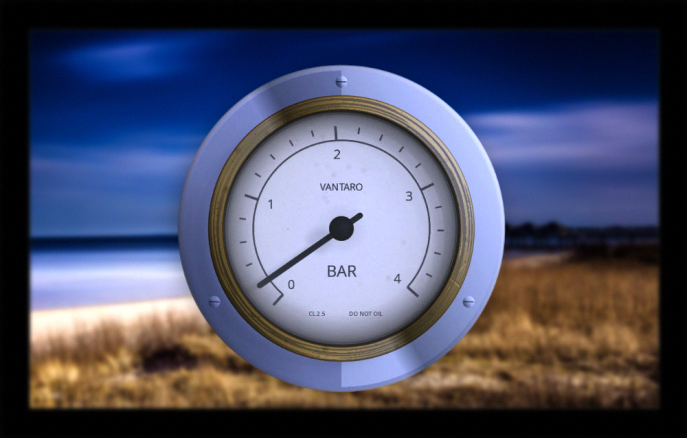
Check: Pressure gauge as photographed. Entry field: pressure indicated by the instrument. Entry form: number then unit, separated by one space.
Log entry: 0.2 bar
